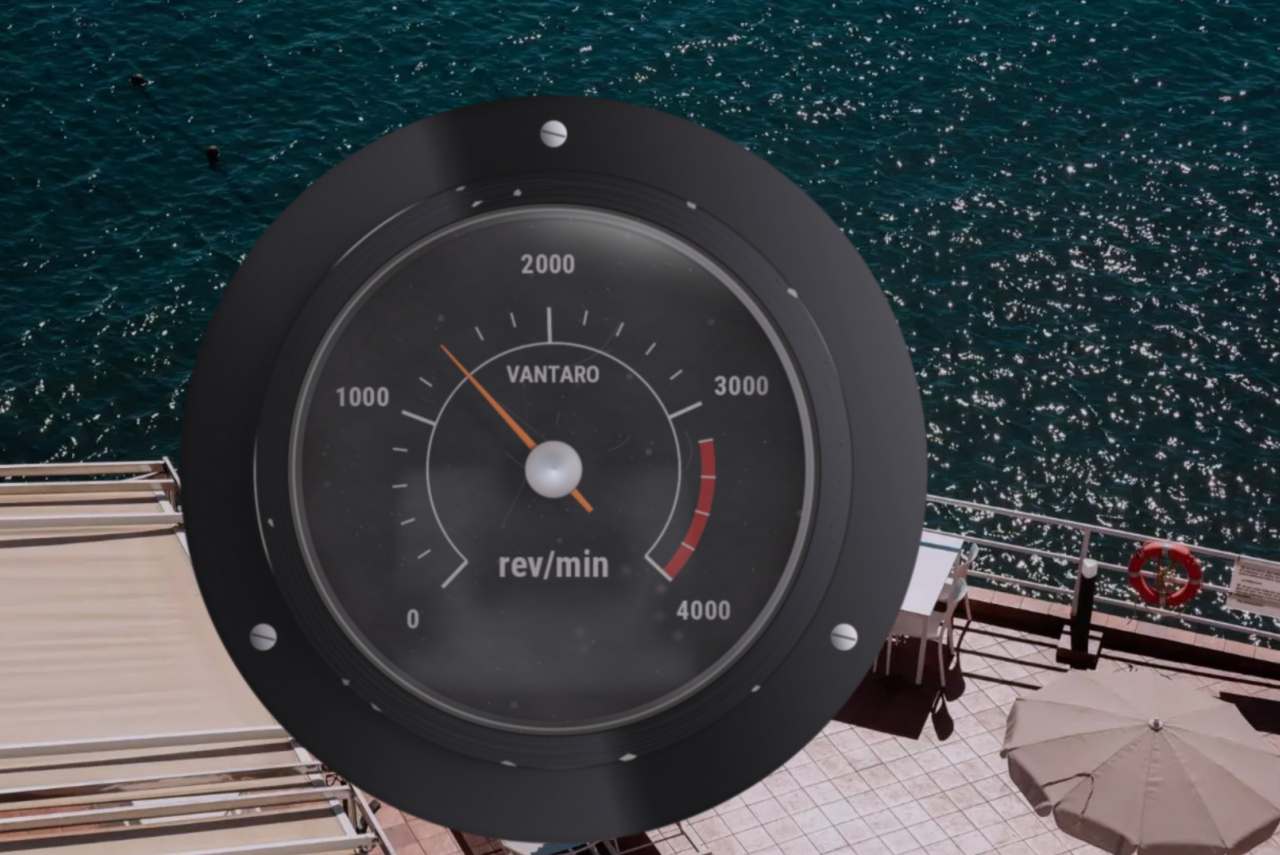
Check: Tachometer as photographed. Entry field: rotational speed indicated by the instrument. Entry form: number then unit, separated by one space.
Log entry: 1400 rpm
